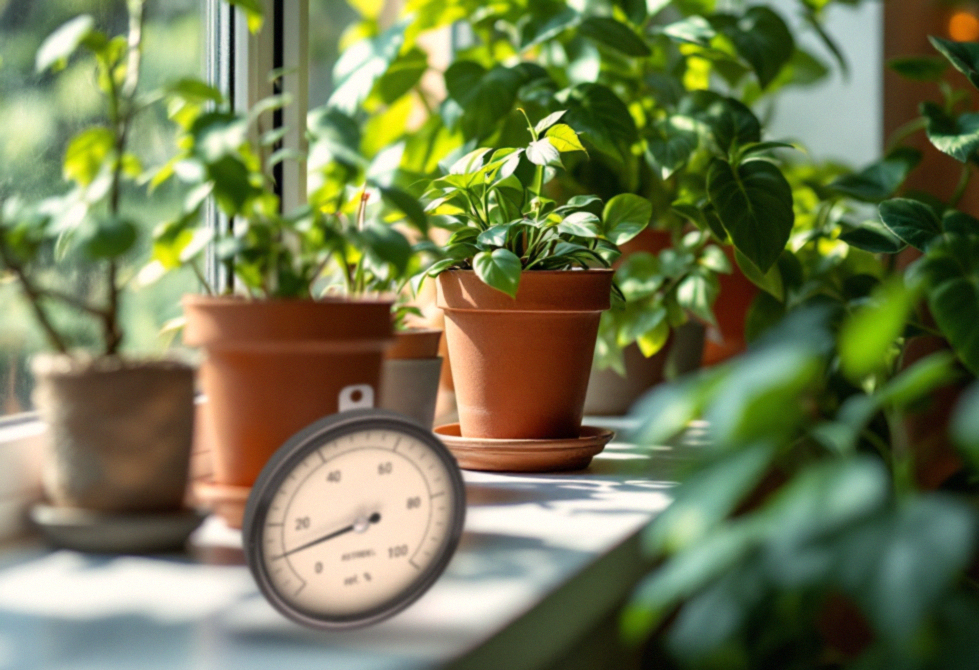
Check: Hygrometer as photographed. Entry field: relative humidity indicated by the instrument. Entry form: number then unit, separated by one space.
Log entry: 12 %
